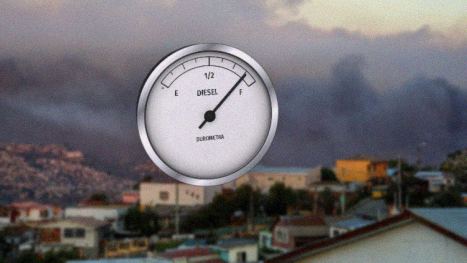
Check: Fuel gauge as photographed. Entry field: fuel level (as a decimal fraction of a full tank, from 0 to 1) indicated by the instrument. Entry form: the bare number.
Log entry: 0.875
